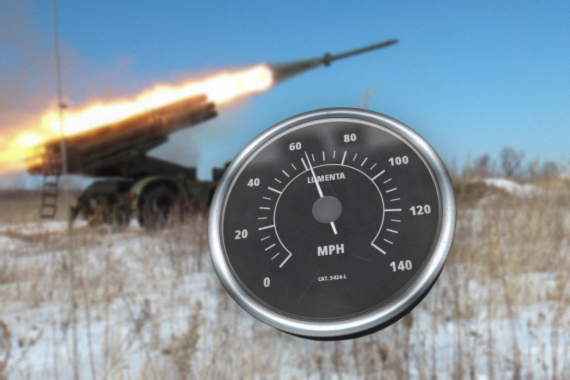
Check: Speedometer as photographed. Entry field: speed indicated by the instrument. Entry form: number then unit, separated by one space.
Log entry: 62.5 mph
